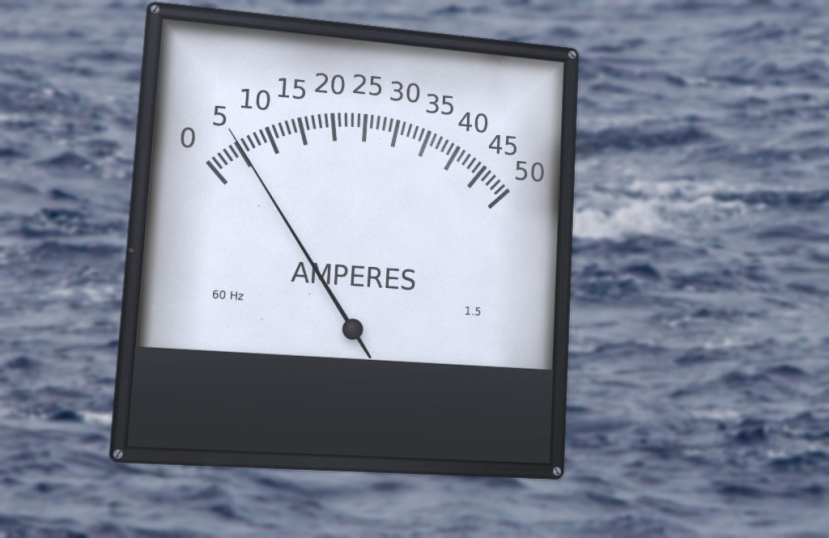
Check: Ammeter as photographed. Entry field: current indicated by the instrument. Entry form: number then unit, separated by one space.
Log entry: 5 A
